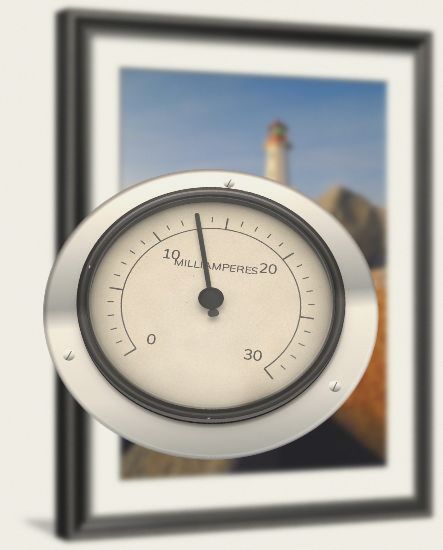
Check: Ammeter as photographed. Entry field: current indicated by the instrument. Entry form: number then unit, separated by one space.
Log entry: 13 mA
